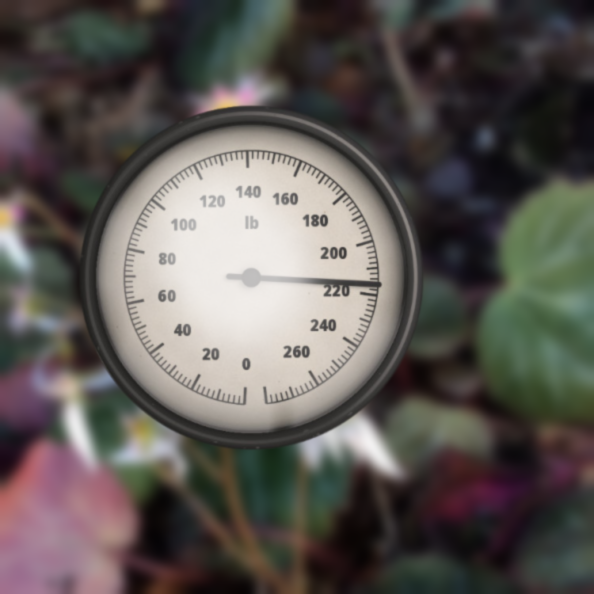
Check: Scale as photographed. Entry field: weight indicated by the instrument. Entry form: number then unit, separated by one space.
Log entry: 216 lb
